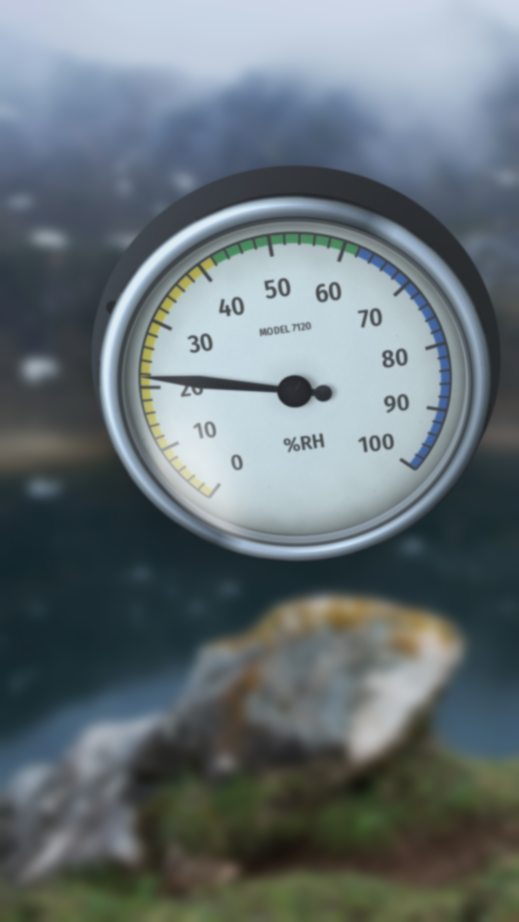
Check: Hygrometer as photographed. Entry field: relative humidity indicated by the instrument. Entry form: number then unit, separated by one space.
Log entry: 22 %
